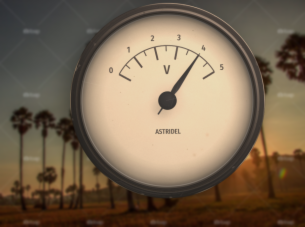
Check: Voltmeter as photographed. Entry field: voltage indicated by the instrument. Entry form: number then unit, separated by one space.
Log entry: 4 V
